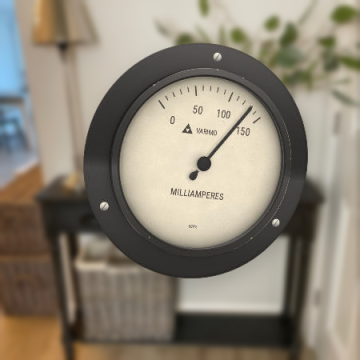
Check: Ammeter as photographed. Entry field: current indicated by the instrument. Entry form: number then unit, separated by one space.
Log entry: 130 mA
